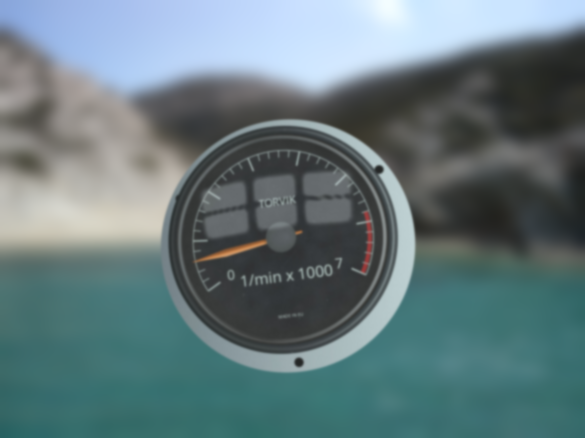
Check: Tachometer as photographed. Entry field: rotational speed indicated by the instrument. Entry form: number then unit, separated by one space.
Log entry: 600 rpm
